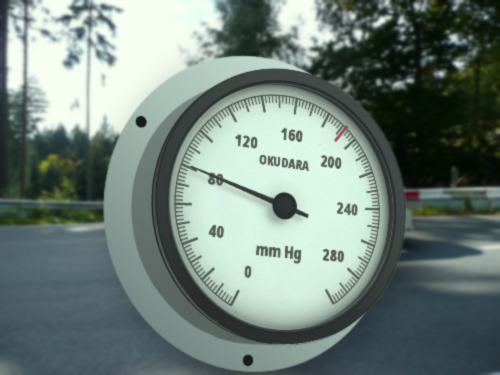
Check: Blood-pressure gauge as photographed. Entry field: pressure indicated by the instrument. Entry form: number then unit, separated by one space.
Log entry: 80 mmHg
